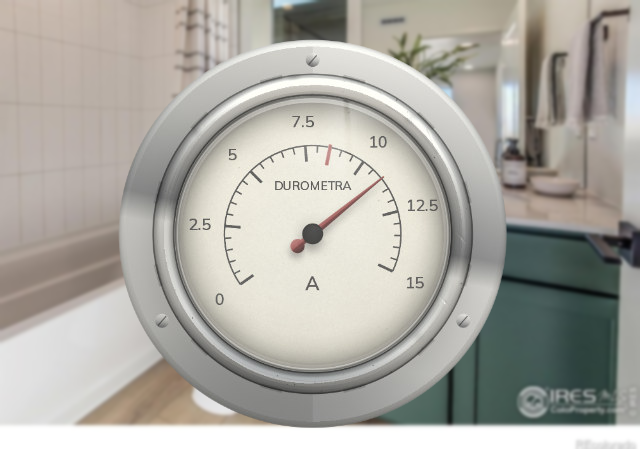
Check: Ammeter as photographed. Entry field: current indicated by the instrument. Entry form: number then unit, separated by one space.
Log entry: 11 A
